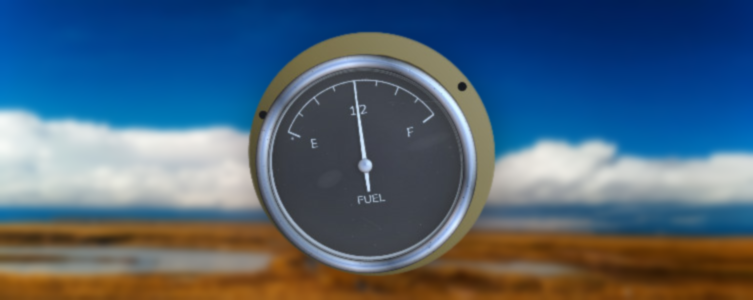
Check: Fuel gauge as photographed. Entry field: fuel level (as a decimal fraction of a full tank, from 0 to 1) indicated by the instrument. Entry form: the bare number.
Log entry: 0.5
